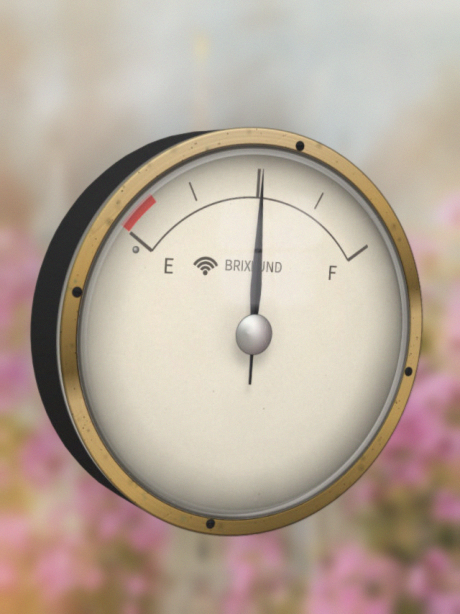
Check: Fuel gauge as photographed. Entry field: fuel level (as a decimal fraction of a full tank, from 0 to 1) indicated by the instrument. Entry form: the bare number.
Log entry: 0.5
